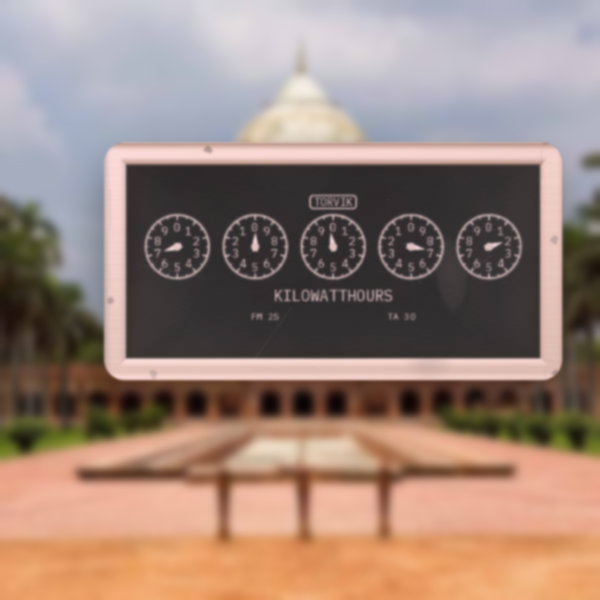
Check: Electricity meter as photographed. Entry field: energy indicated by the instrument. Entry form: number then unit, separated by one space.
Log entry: 69972 kWh
